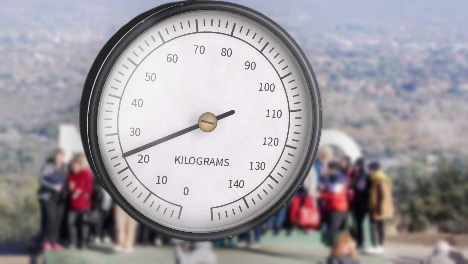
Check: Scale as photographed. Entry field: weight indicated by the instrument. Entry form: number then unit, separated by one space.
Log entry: 24 kg
